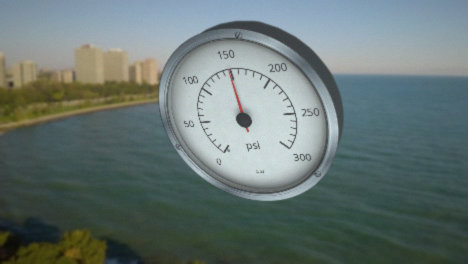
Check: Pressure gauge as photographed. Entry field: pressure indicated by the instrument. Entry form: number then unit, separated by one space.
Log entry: 150 psi
